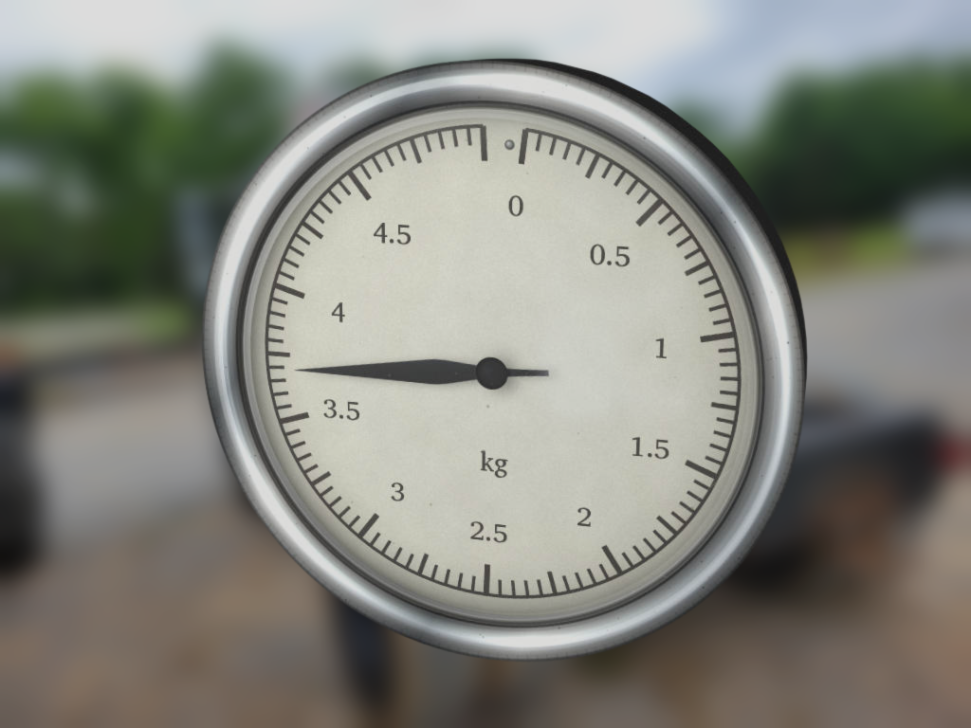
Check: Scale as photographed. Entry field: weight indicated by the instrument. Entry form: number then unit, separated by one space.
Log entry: 3.7 kg
